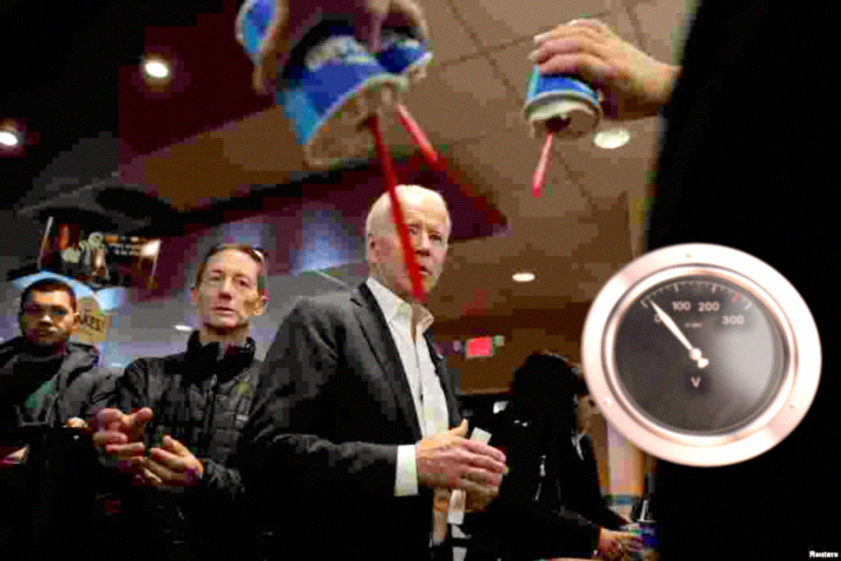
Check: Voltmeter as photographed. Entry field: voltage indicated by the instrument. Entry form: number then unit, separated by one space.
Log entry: 20 V
